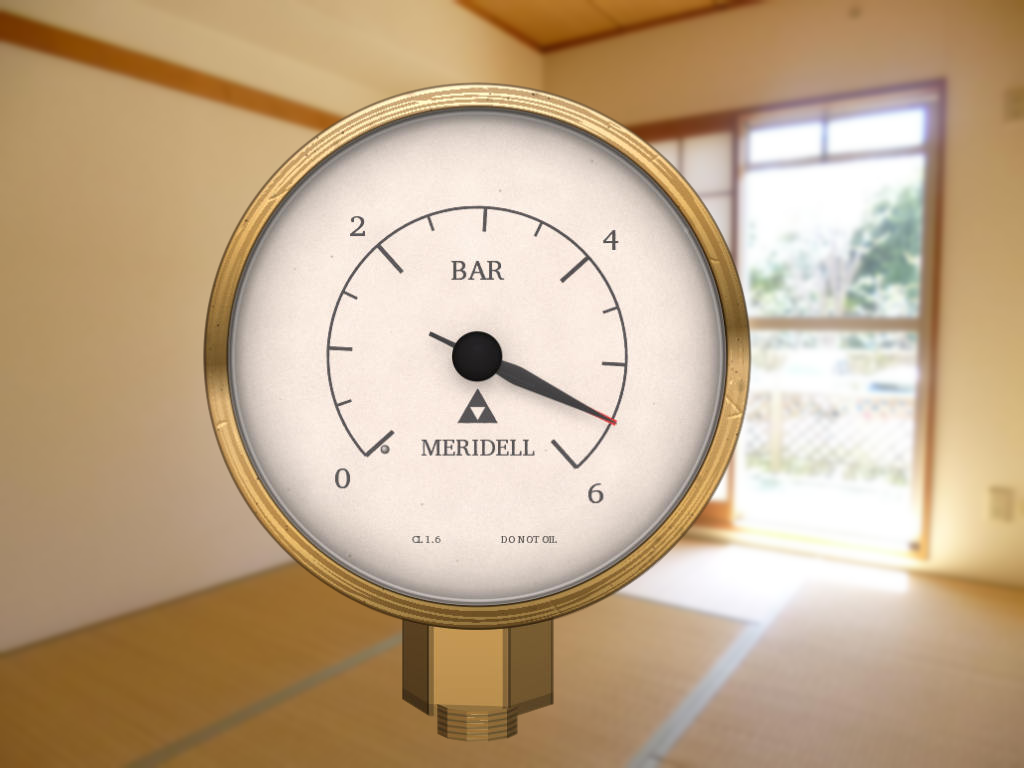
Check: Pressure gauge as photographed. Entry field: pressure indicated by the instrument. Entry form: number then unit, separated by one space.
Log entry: 5.5 bar
